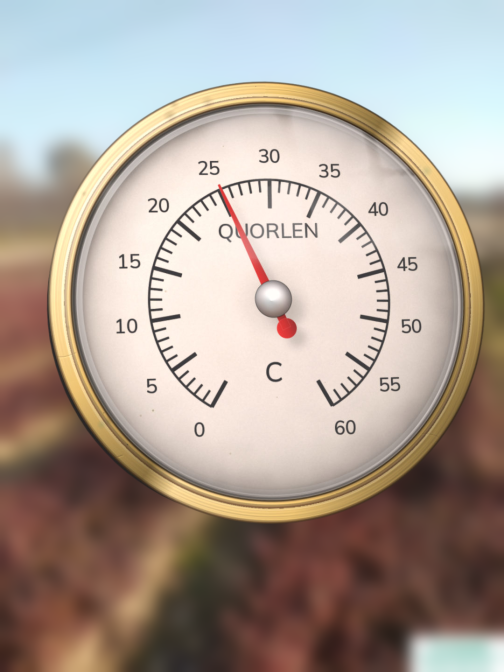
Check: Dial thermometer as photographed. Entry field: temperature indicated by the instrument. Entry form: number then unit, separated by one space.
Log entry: 25 °C
